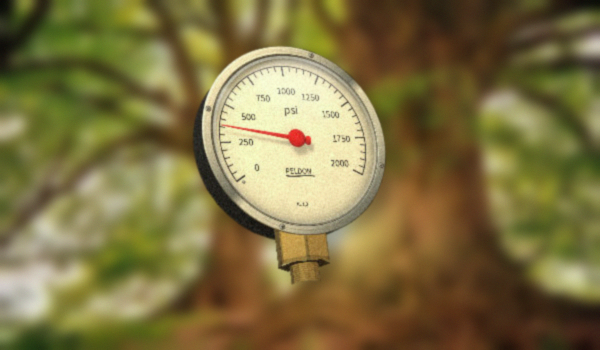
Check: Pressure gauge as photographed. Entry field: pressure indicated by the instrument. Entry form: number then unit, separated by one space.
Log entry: 350 psi
